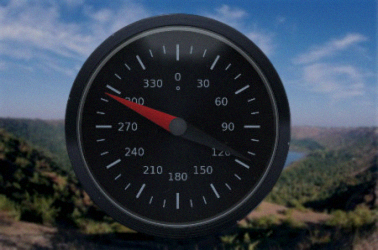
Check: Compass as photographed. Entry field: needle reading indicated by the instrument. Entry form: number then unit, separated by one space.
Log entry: 295 °
